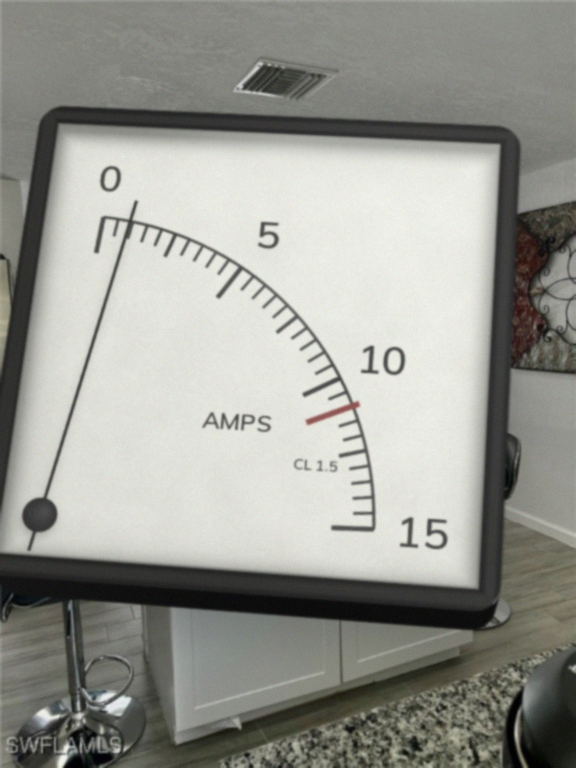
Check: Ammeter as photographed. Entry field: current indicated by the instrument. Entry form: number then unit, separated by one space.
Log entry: 1 A
